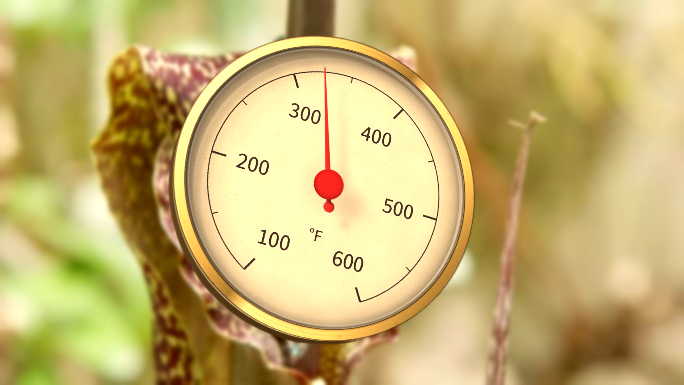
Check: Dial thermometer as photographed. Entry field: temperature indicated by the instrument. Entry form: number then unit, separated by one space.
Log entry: 325 °F
